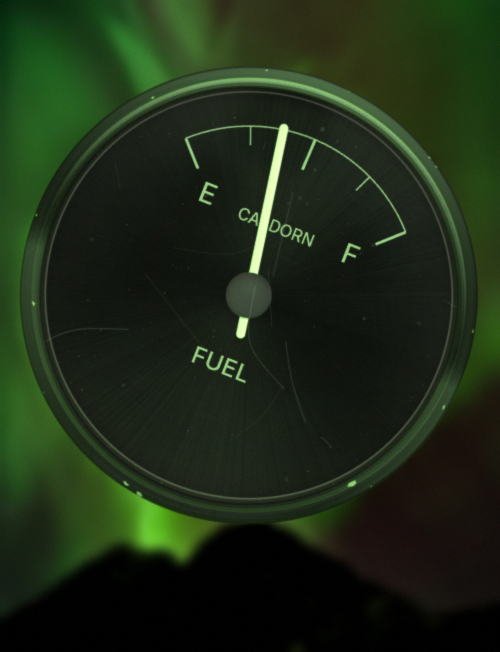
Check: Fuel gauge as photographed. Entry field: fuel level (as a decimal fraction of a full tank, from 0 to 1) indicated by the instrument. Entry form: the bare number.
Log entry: 0.375
